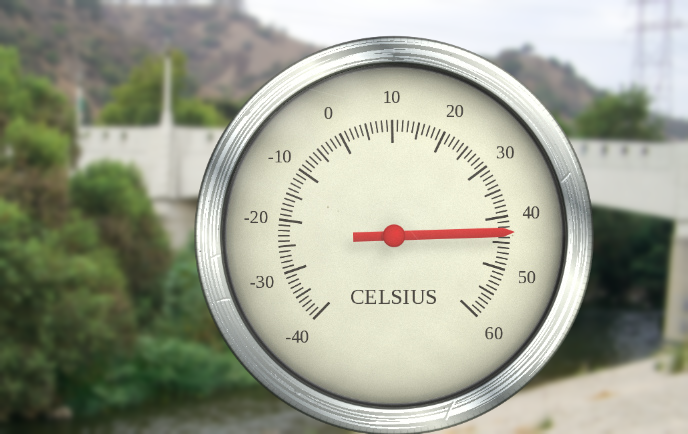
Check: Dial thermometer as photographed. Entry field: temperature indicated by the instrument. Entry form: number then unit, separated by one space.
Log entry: 43 °C
